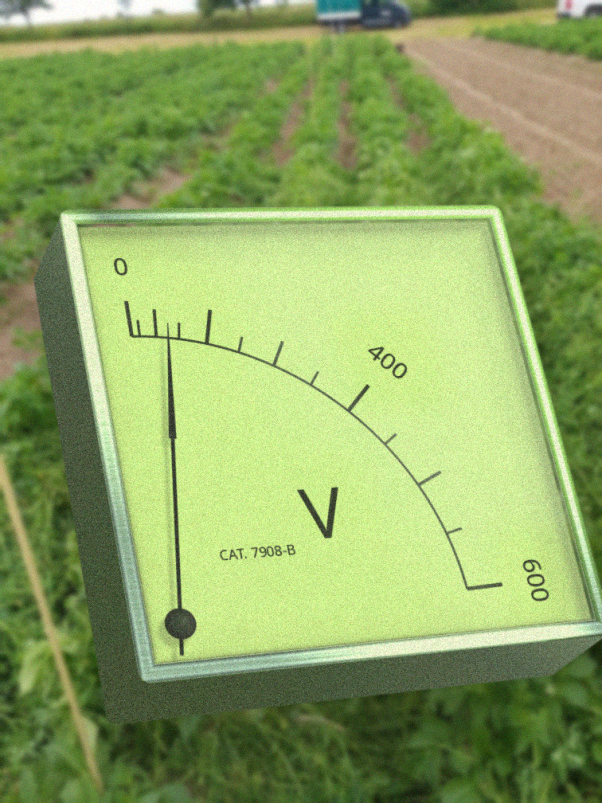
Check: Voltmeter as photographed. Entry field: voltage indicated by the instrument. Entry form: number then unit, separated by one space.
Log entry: 125 V
